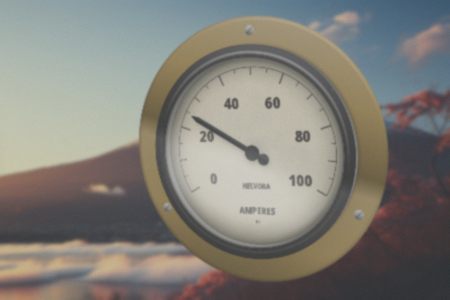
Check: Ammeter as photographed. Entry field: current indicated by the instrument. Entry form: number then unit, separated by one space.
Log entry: 25 A
